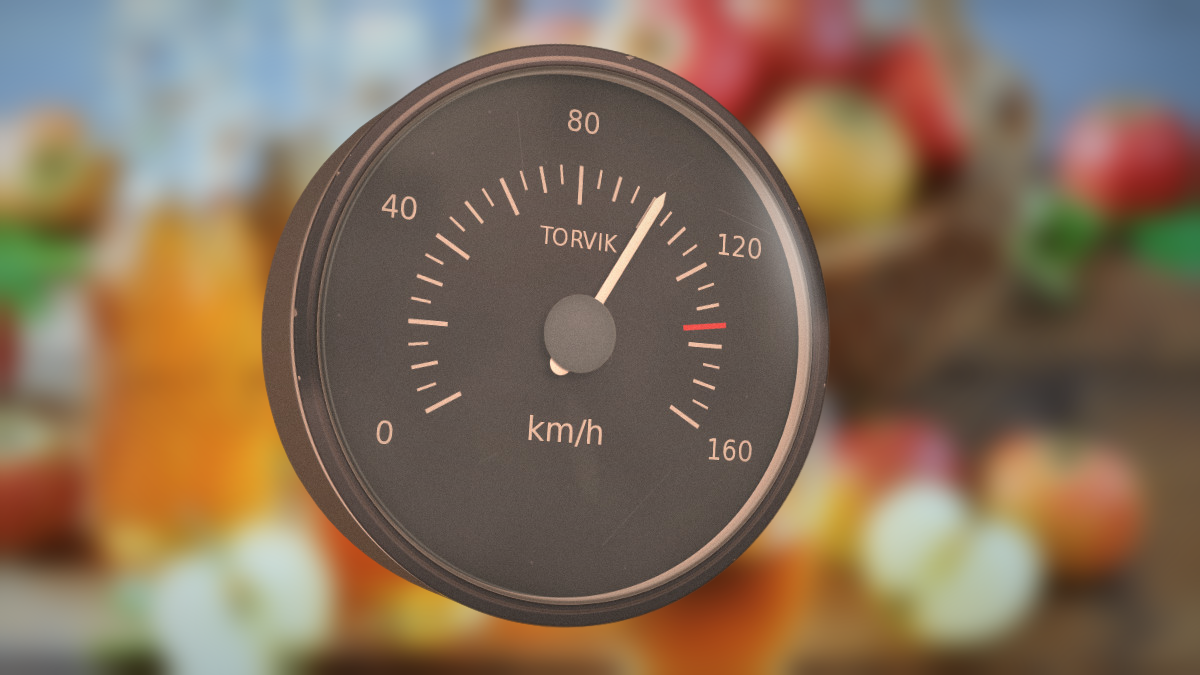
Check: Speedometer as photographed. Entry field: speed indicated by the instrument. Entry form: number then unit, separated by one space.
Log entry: 100 km/h
